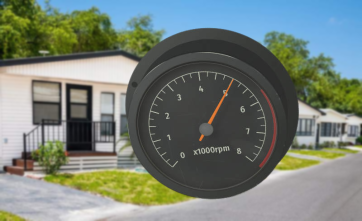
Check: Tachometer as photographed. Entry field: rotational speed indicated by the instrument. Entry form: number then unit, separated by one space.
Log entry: 5000 rpm
